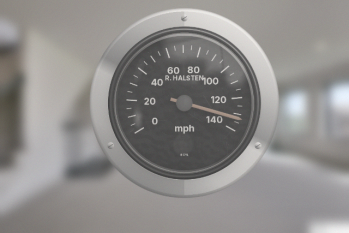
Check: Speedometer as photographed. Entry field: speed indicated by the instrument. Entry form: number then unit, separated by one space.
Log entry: 132.5 mph
